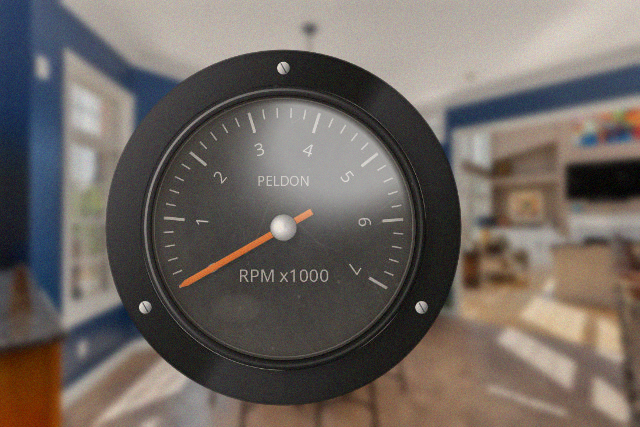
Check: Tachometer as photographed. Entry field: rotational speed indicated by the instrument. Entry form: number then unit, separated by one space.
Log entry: 0 rpm
